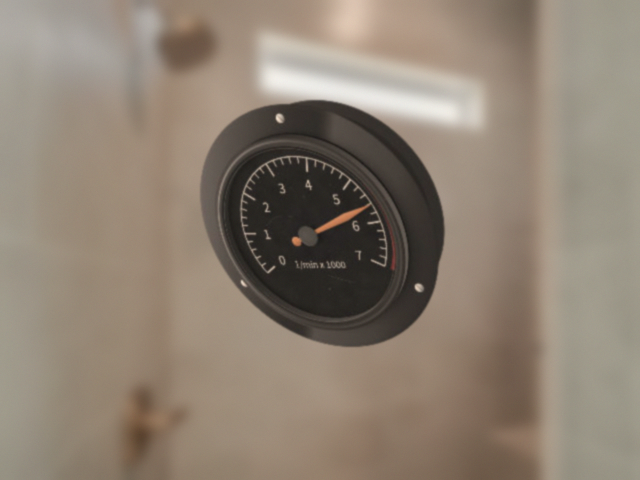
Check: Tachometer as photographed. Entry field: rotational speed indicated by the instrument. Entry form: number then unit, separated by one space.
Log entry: 5600 rpm
